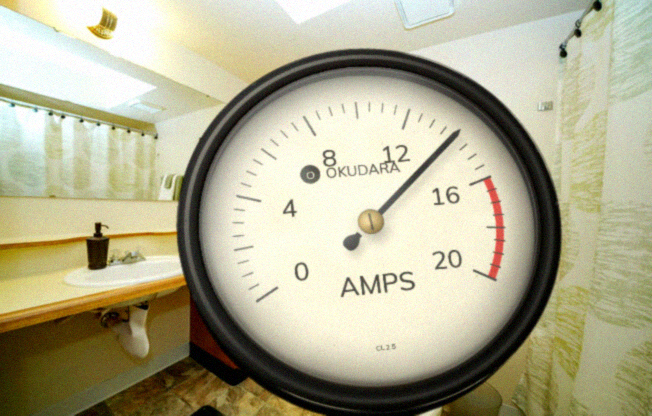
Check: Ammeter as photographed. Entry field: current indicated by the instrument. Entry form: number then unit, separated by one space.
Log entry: 14 A
